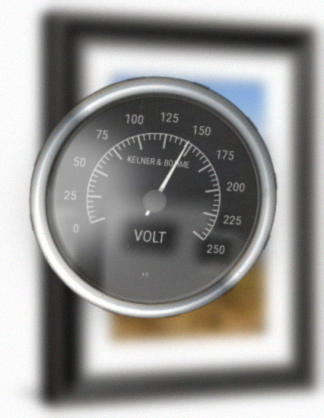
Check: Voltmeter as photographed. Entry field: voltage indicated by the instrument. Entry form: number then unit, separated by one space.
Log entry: 145 V
